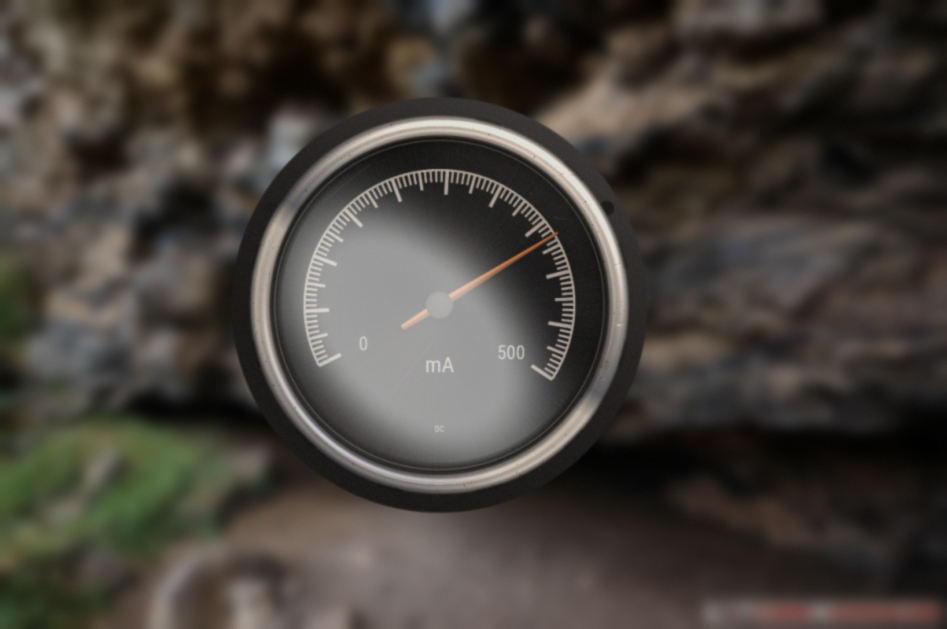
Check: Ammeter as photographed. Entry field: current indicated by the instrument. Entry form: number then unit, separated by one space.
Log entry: 365 mA
